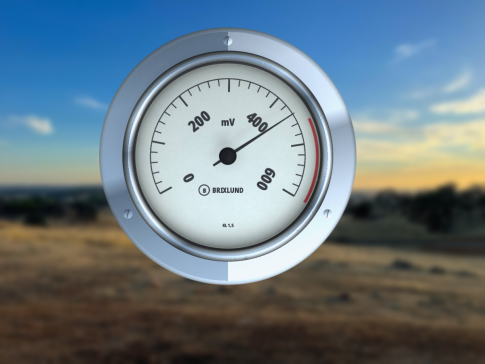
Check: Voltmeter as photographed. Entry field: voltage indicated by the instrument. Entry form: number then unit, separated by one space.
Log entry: 440 mV
